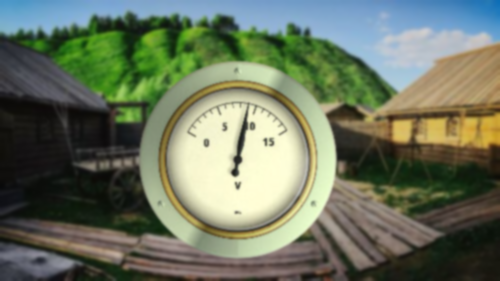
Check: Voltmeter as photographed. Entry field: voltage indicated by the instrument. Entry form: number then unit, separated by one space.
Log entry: 9 V
